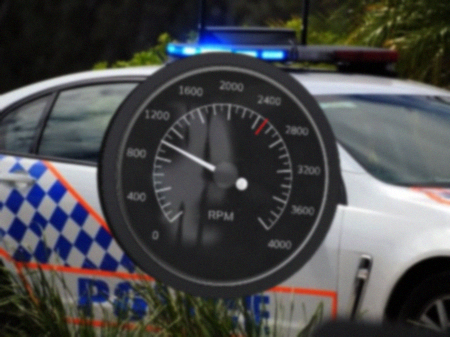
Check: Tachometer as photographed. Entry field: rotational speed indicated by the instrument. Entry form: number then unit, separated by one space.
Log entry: 1000 rpm
